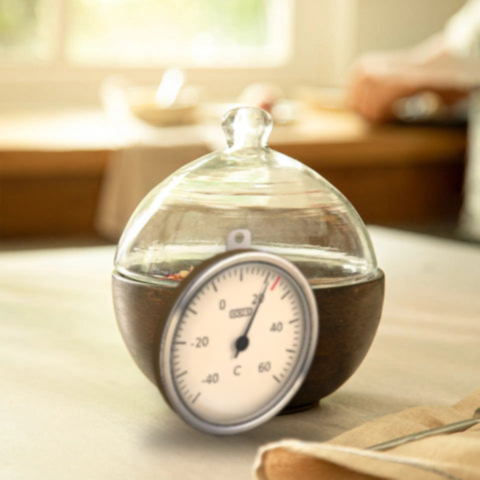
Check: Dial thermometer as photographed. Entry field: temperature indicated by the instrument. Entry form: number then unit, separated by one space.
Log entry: 20 °C
